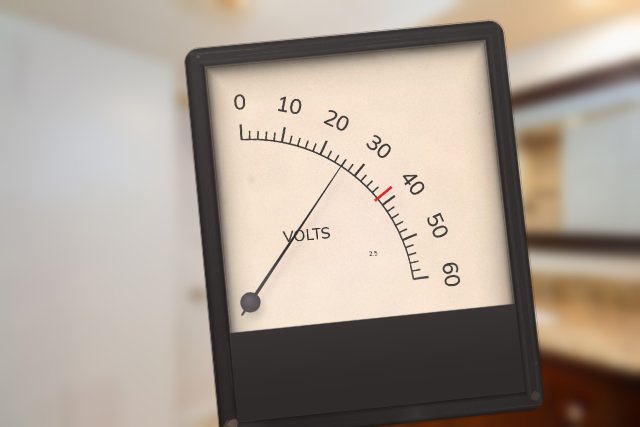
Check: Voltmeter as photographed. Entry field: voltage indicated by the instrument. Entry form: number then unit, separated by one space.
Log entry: 26 V
